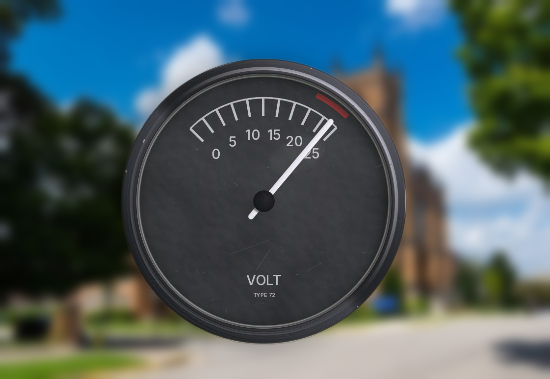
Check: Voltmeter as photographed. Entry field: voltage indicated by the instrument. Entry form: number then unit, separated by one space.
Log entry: 23.75 V
